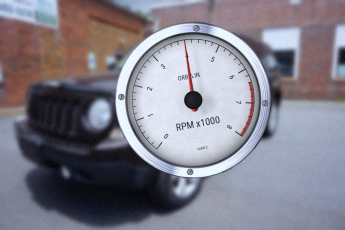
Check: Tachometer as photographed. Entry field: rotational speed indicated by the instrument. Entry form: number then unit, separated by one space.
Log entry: 4000 rpm
